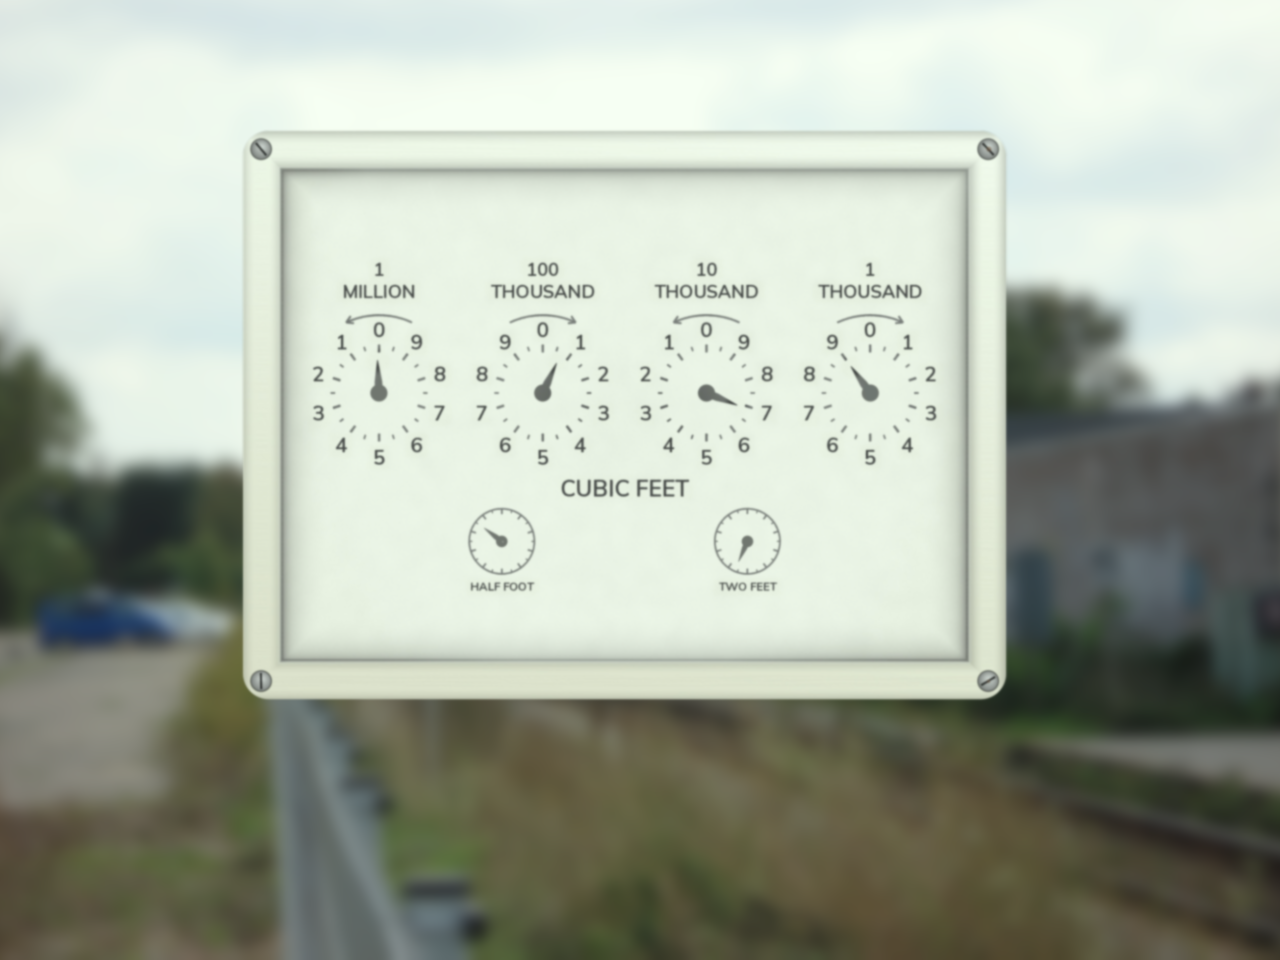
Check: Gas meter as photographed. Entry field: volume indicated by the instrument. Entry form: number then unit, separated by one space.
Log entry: 6900 ft³
